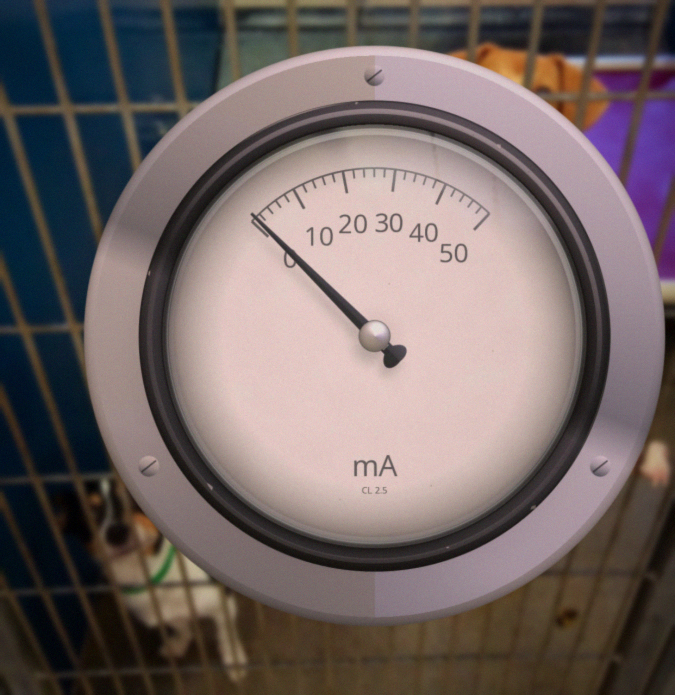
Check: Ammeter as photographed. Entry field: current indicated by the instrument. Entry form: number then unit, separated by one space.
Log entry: 1 mA
